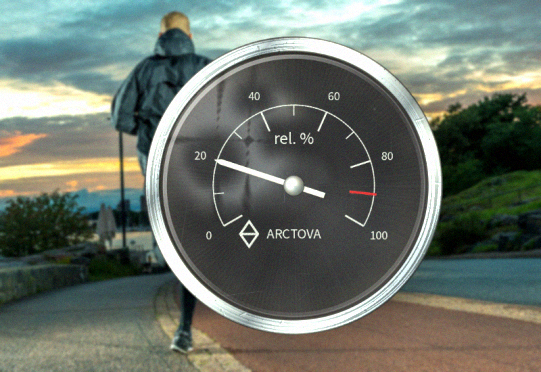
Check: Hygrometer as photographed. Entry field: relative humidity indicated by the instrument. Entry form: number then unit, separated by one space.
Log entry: 20 %
